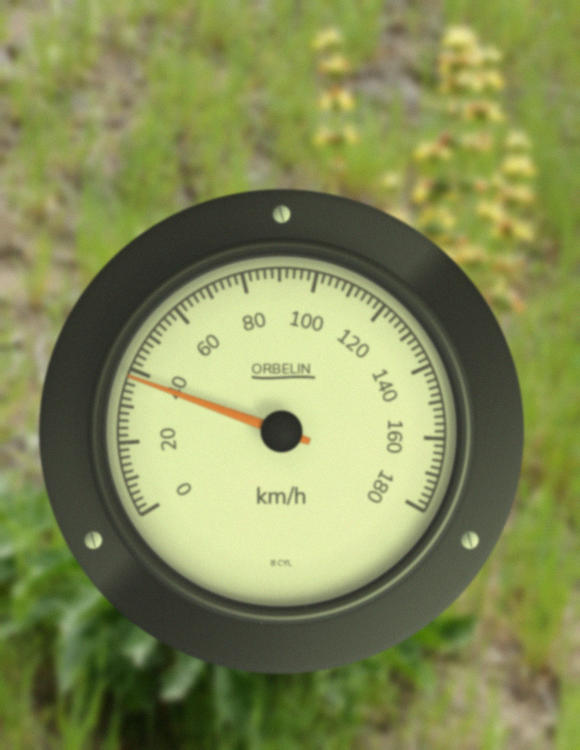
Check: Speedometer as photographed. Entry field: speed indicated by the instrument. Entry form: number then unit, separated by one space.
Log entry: 38 km/h
